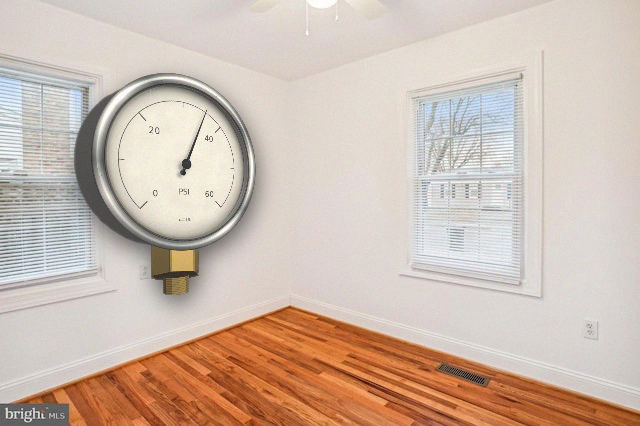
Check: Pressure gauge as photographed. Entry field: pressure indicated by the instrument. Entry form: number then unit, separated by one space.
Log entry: 35 psi
